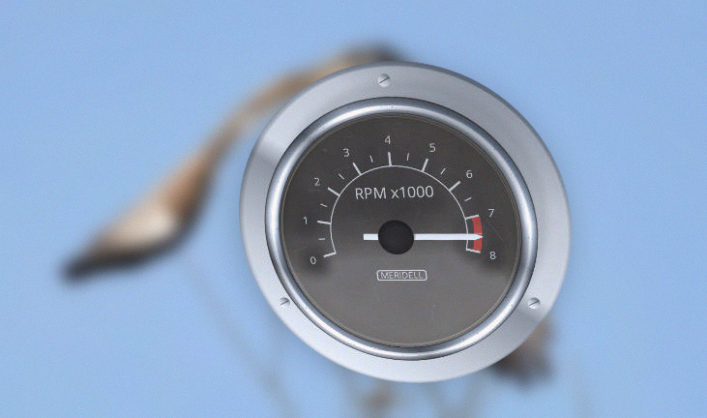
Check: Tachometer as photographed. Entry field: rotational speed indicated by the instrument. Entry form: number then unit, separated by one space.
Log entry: 7500 rpm
